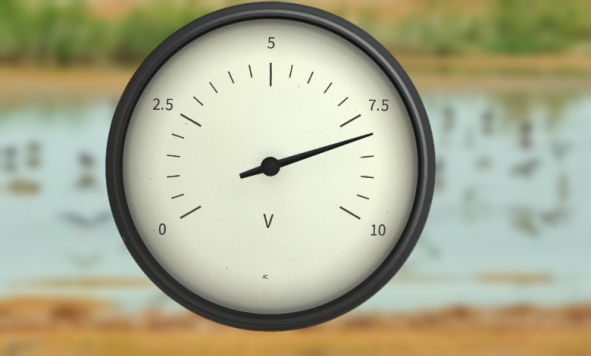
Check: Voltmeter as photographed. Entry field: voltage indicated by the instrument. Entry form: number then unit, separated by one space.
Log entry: 8 V
